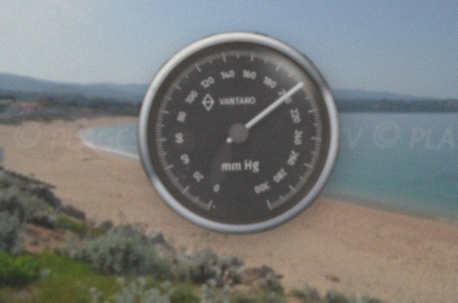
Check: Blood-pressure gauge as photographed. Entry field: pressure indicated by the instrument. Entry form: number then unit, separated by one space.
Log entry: 200 mmHg
